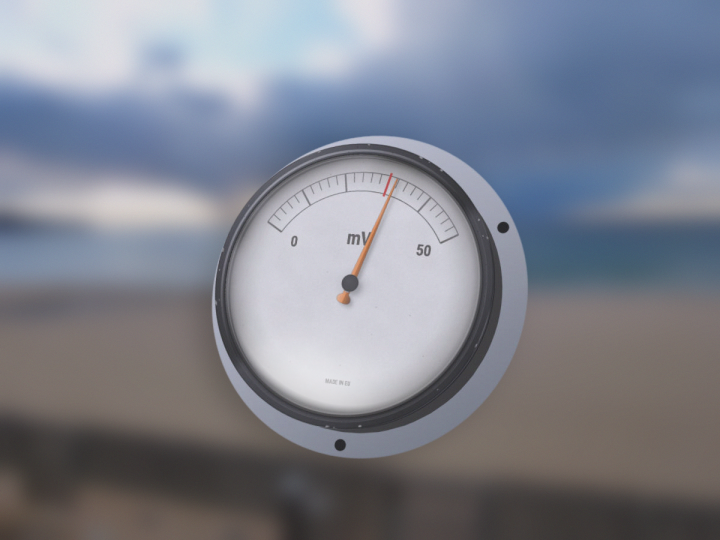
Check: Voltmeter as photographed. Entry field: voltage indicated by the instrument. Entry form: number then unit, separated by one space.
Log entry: 32 mV
